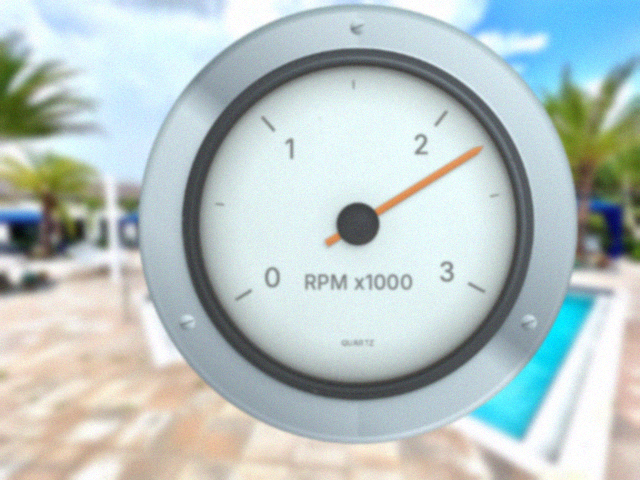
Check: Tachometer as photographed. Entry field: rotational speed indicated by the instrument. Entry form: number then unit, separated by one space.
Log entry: 2250 rpm
